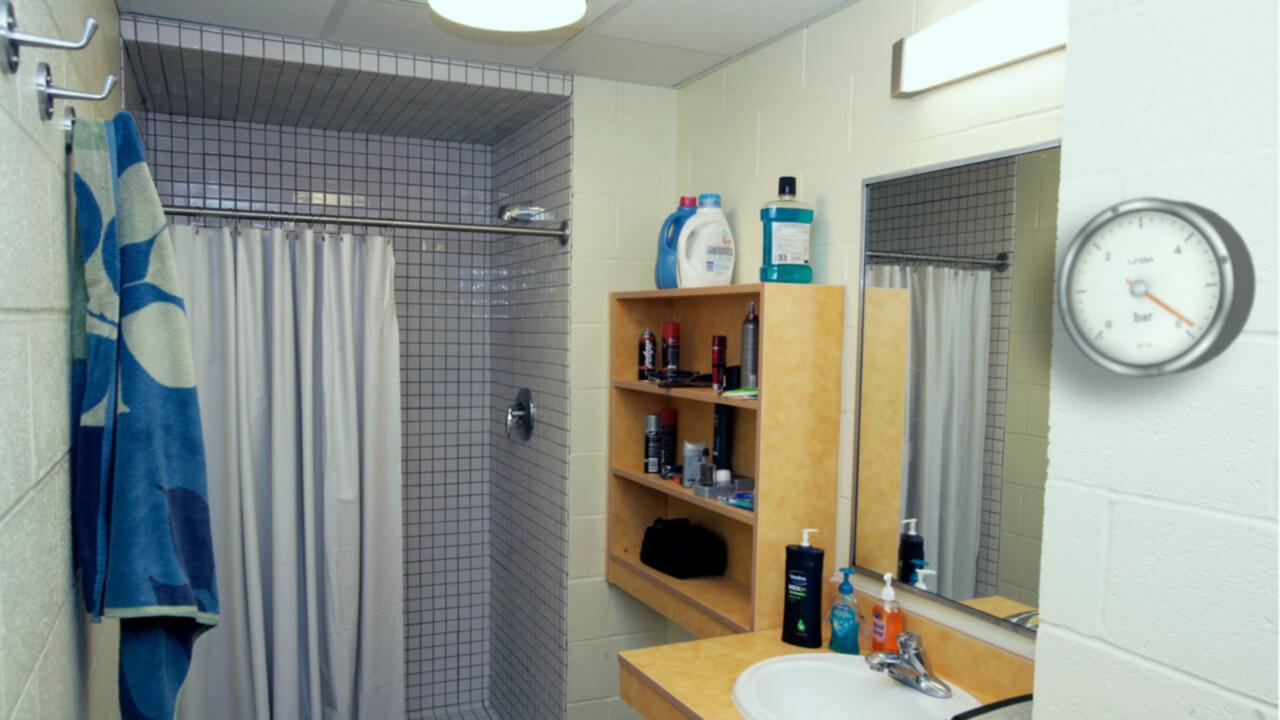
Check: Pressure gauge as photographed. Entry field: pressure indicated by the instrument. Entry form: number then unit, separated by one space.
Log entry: 5.8 bar
